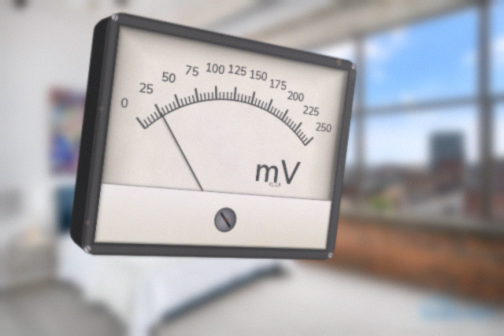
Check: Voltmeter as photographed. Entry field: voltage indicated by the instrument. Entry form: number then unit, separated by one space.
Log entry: 25 mV
